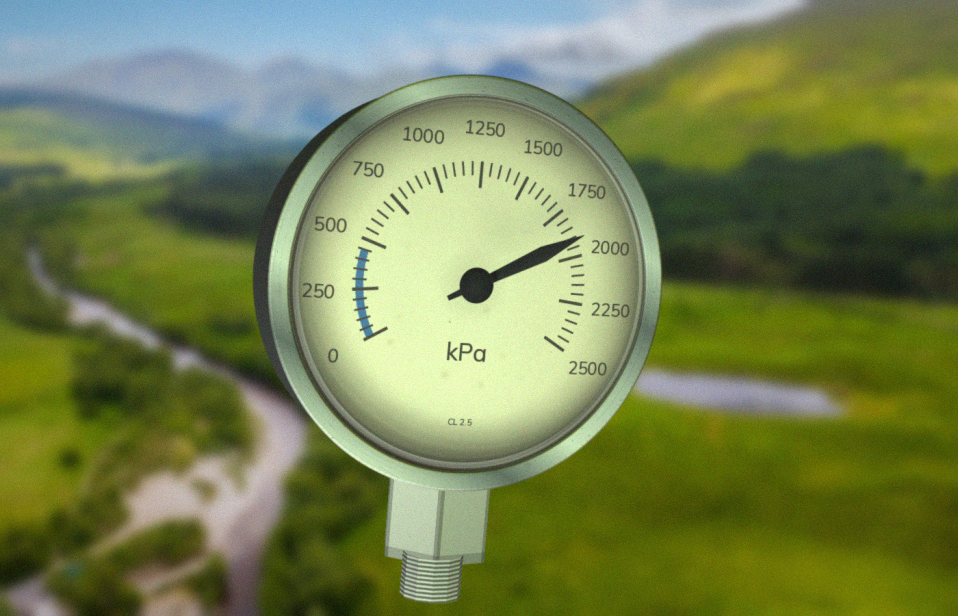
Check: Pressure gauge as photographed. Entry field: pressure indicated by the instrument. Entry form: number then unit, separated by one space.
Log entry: 1900 kPa
